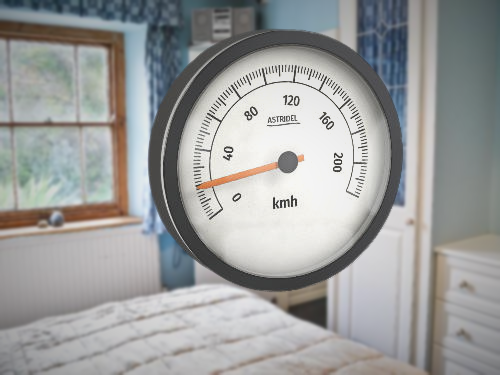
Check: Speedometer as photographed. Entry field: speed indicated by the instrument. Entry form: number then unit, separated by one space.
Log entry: 20 km/h
